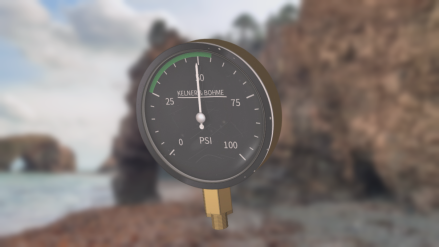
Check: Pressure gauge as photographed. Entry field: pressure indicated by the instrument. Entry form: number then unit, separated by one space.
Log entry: 50 psi
